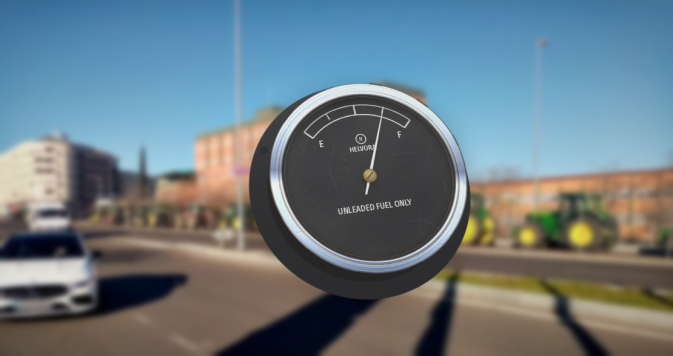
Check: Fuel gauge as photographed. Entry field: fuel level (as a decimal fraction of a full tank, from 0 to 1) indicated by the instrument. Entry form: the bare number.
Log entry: 0.75
